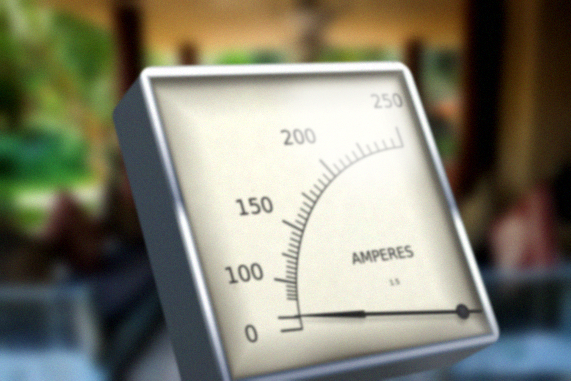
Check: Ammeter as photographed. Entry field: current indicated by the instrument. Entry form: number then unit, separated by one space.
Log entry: 50 A
